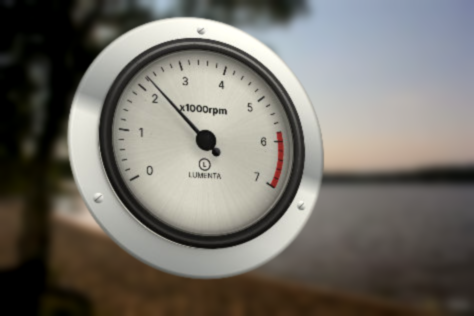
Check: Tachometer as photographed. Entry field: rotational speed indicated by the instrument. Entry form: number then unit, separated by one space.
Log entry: 2200 rpm
